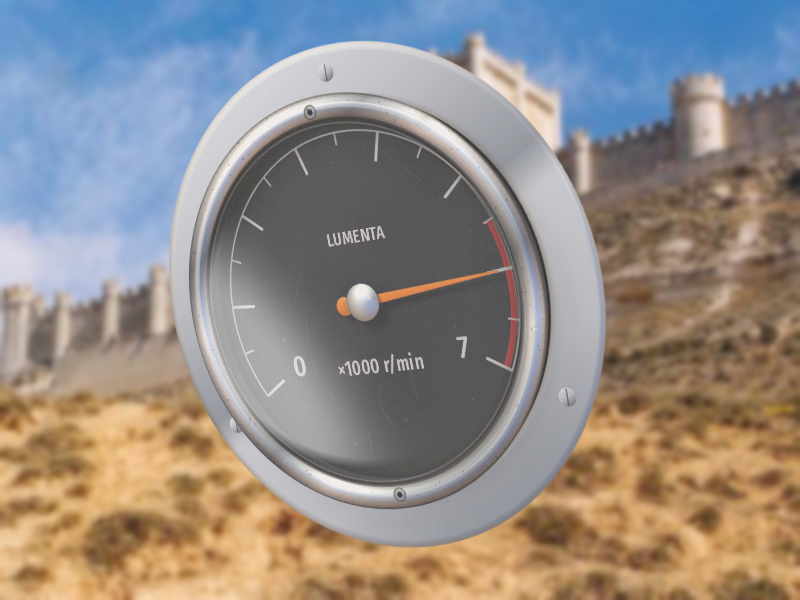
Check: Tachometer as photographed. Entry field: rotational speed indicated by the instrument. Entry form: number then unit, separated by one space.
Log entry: 6000 rpm
